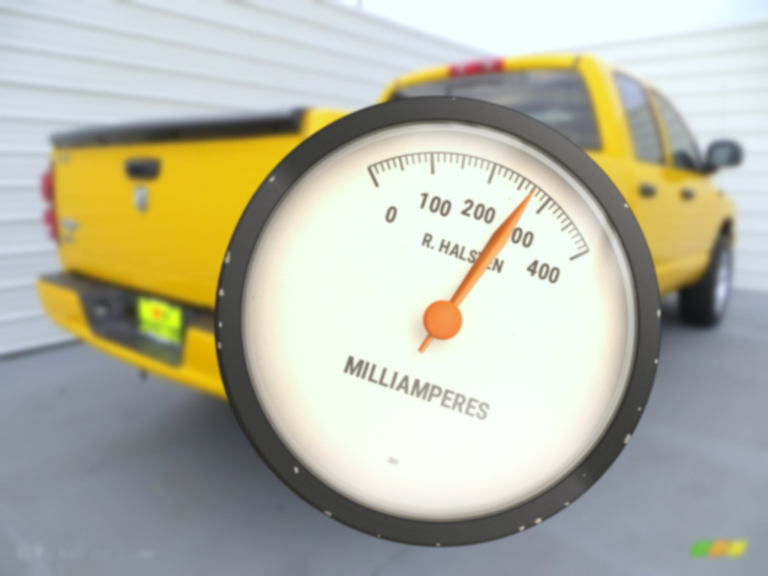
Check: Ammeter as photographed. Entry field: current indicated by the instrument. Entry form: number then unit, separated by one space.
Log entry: 270 mA
